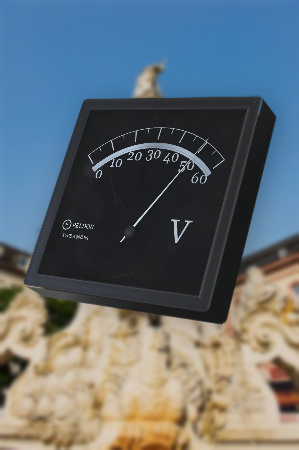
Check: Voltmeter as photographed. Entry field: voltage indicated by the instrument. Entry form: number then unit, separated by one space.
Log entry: 50 V
